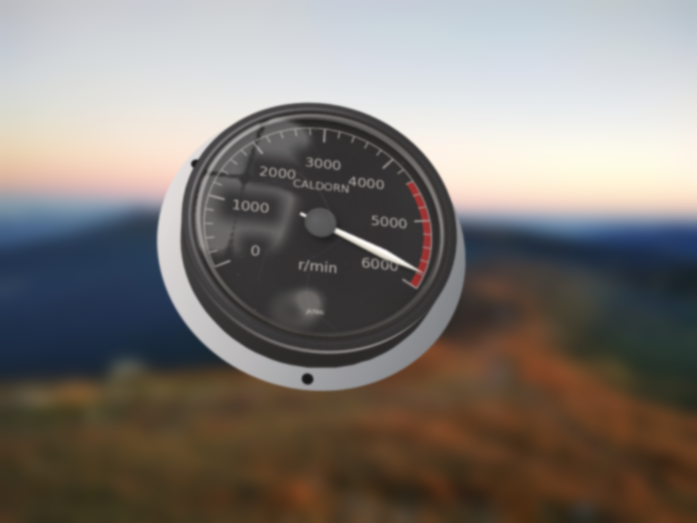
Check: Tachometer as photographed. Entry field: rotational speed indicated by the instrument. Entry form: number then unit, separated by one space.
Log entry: 5800 rpm
